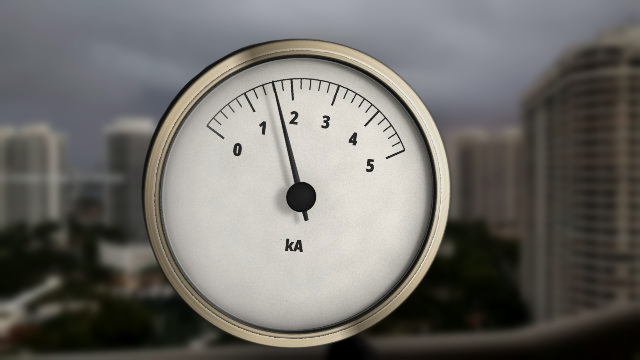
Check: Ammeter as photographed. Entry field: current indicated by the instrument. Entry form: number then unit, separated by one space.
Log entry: 1.6 kA
